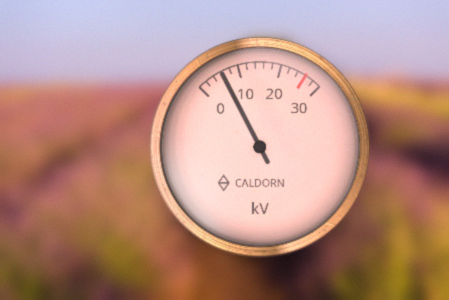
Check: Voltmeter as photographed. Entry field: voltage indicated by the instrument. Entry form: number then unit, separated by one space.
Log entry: 6 kV
